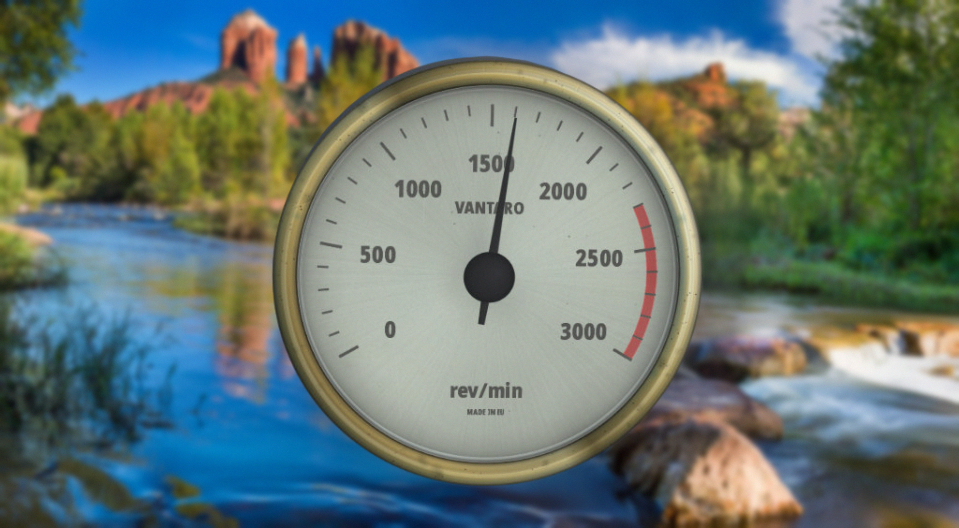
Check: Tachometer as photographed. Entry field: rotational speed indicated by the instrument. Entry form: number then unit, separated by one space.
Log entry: 1600 rpm
